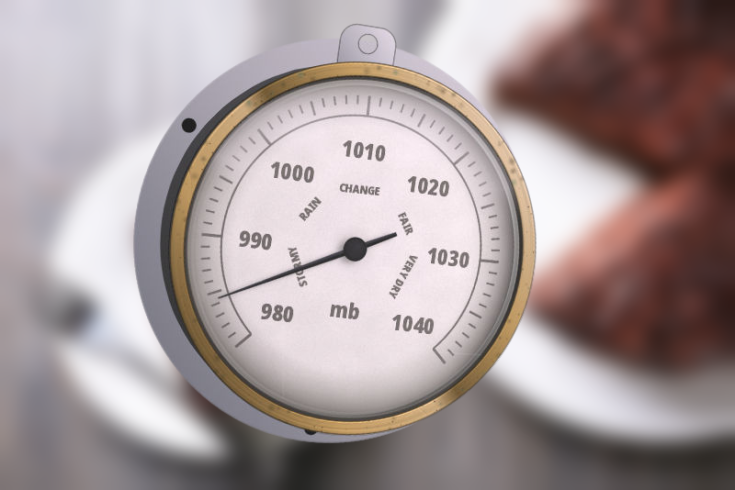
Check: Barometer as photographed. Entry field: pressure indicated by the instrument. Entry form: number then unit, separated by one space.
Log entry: 984.5 mbar
